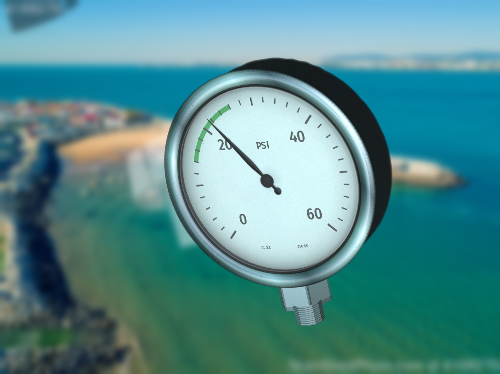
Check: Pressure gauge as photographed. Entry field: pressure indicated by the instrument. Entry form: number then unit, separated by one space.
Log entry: 22 psi
